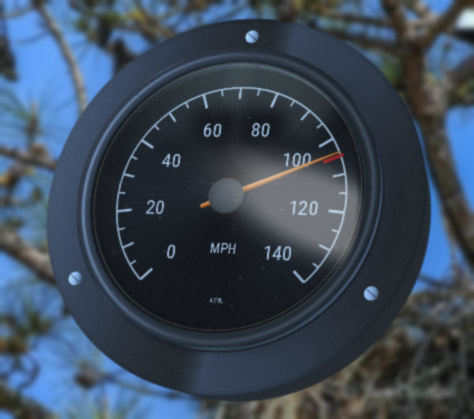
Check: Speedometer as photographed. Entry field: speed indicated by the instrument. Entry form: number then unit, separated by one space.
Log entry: 105 mph
